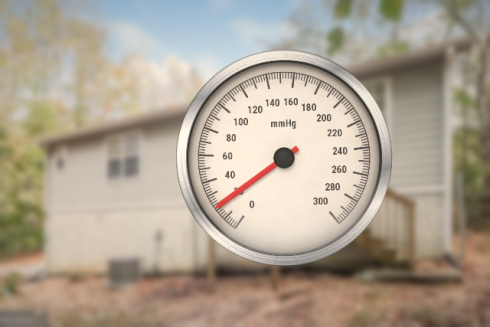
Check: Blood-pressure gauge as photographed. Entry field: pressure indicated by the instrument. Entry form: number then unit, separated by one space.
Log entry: 20 mmHg
